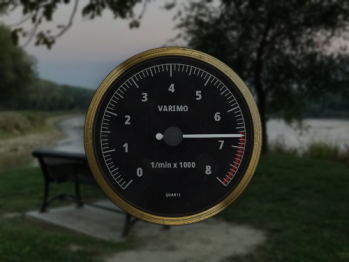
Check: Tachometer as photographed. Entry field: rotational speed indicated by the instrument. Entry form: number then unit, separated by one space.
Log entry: 6700 rpm
